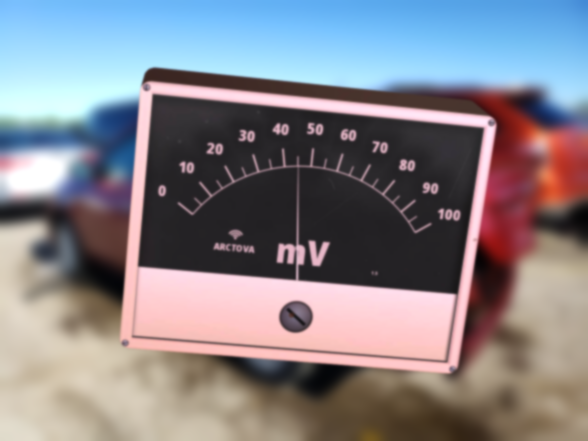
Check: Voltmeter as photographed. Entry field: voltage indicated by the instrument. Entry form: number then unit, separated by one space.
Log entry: 45 mV
